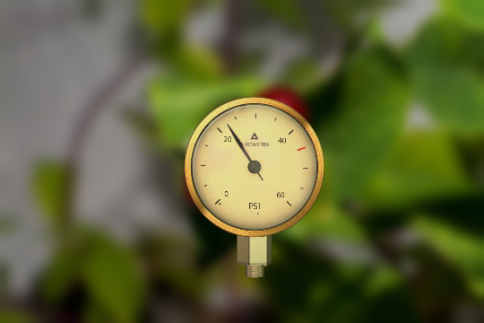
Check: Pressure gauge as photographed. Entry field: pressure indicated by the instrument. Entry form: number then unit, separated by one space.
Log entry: 22.5 psi
